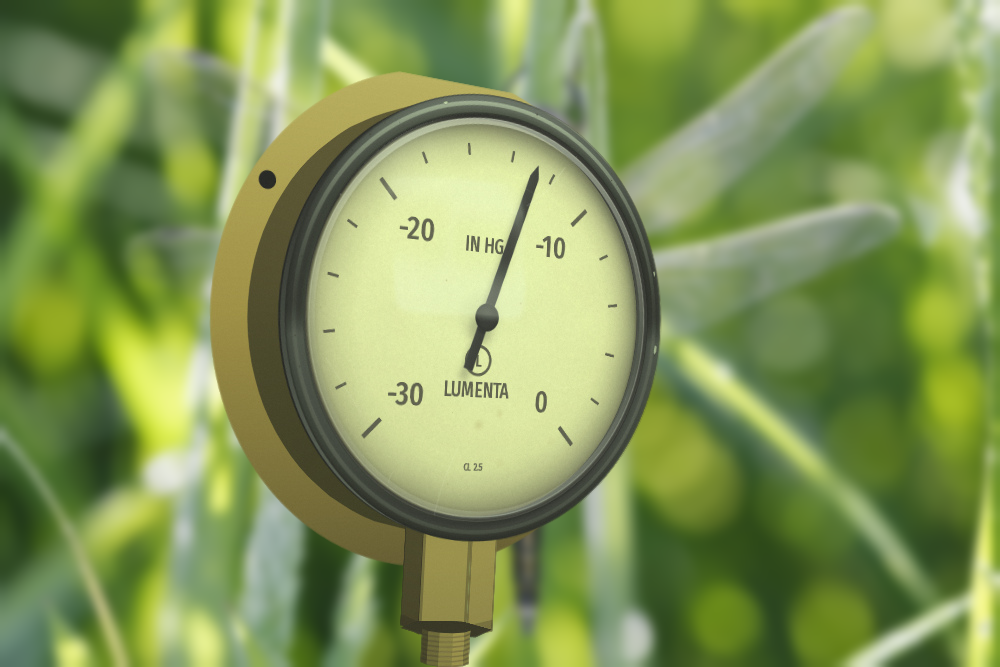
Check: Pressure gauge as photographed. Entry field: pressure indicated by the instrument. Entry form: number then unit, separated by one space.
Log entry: -13 inHg
